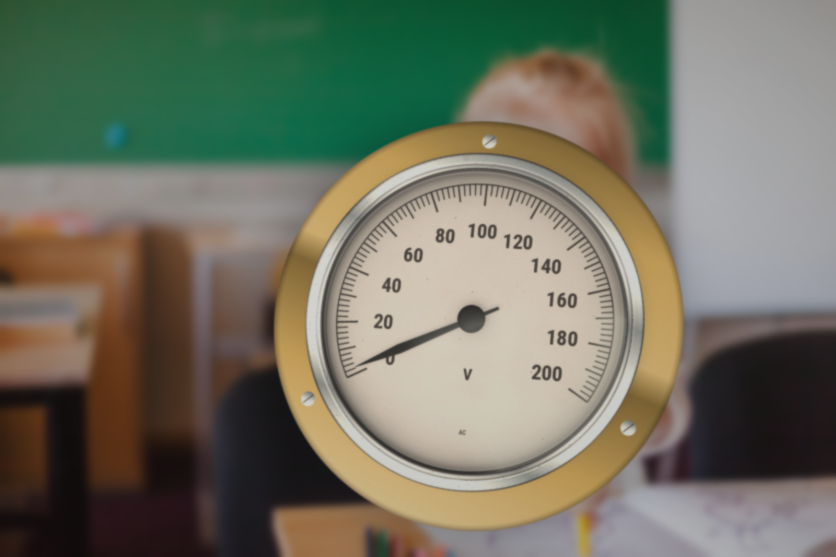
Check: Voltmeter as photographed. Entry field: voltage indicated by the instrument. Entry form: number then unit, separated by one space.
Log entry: 2 V
